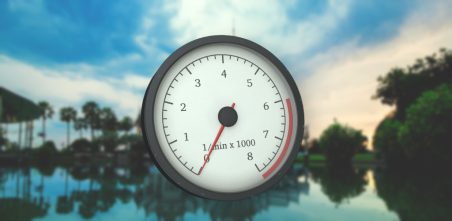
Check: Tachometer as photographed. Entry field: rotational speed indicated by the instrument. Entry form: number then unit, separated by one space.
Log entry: 0 rpm
